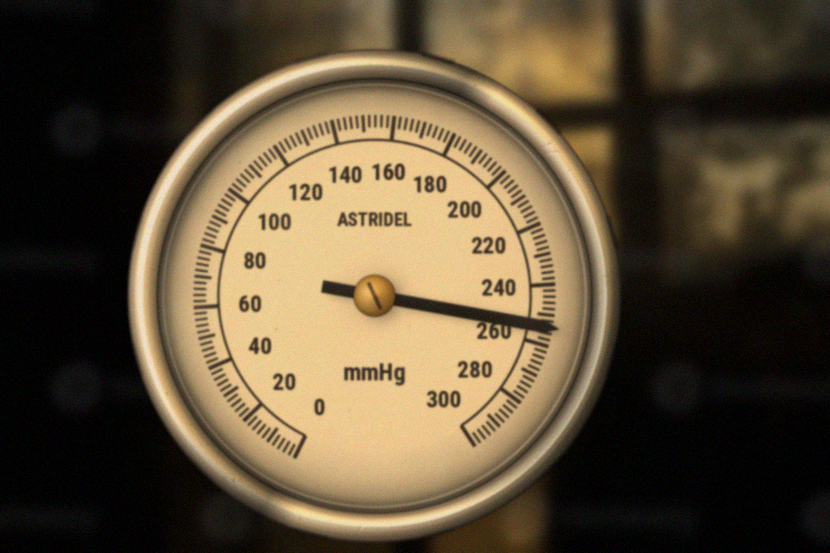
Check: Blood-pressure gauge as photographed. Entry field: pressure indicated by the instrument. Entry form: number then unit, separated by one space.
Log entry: 254 mmHg
